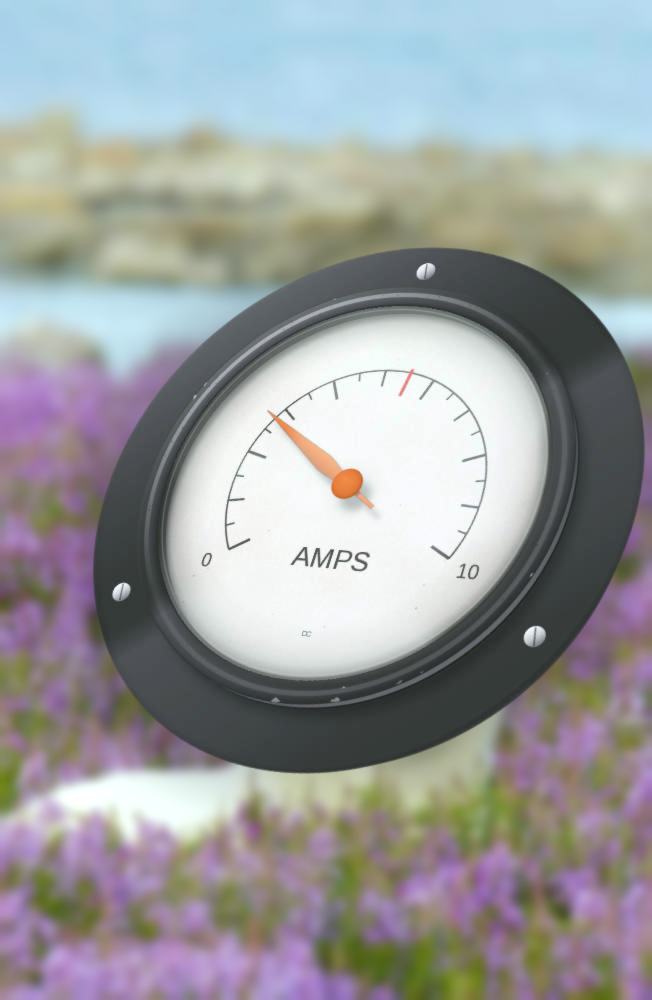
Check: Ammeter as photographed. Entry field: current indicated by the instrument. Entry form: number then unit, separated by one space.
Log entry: 2.75 A
